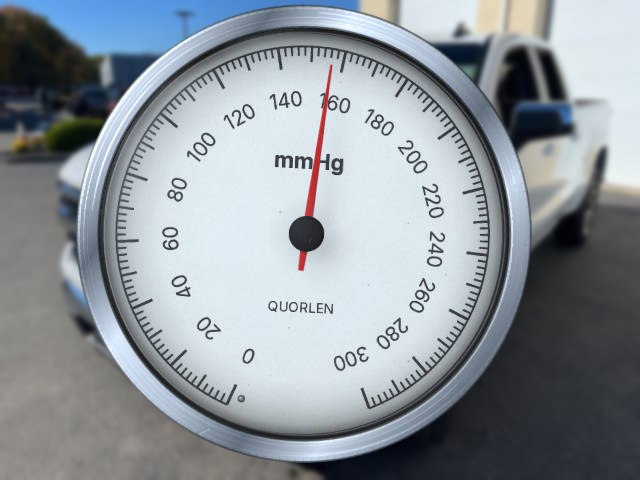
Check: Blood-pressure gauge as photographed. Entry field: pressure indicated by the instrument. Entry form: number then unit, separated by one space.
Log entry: 156 mmHg
